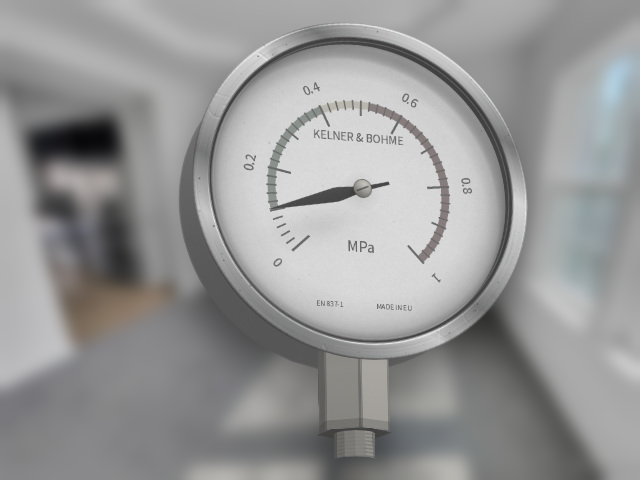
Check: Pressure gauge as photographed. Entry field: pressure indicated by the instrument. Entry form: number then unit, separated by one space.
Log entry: 0.1 MPa
